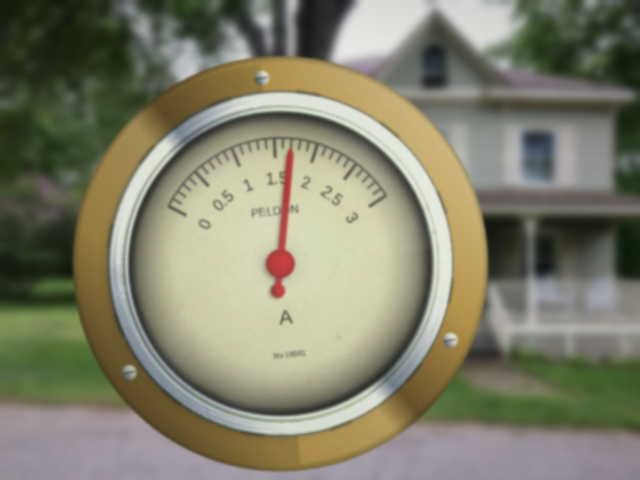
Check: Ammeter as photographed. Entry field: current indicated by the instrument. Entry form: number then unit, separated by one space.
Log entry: 1.7 A
